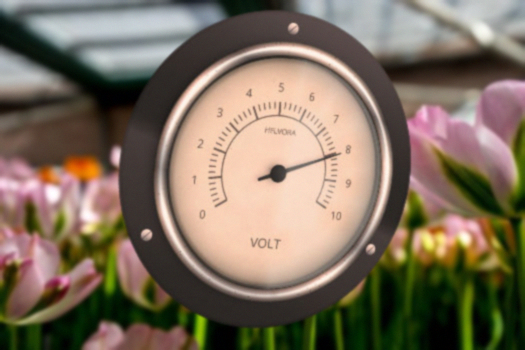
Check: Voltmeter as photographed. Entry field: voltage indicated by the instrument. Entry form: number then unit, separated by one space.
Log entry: 8 V
